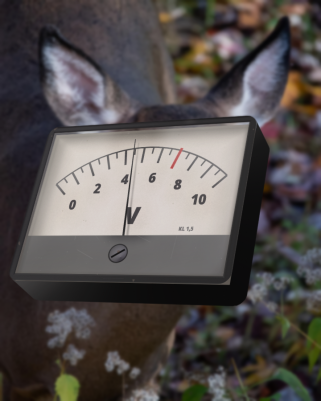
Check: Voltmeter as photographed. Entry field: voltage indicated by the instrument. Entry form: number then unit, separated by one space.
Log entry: 4.5 V
